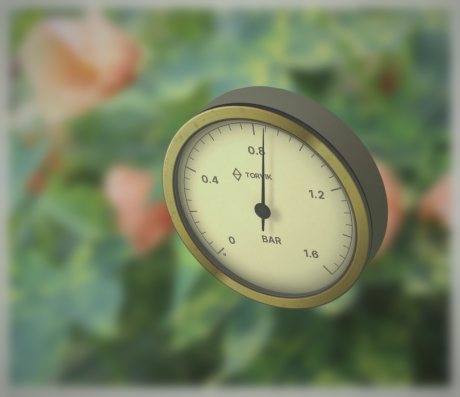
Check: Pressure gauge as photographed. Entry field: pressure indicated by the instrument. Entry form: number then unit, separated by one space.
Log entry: 0.85 bar
